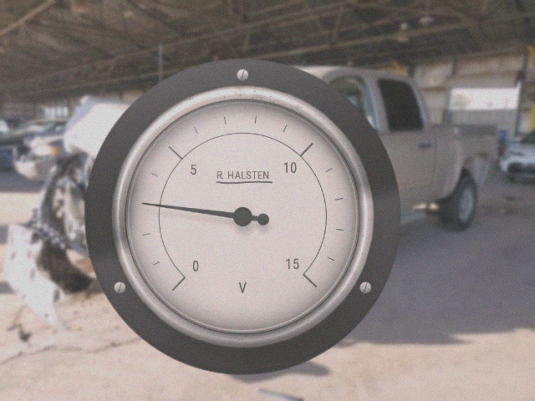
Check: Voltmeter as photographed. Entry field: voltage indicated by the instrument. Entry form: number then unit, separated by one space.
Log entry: 3 V
